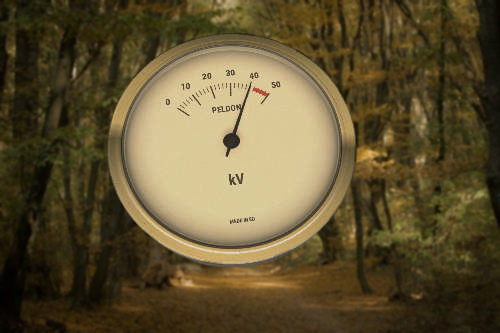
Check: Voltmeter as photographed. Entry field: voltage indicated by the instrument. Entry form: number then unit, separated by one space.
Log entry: 40 kV
